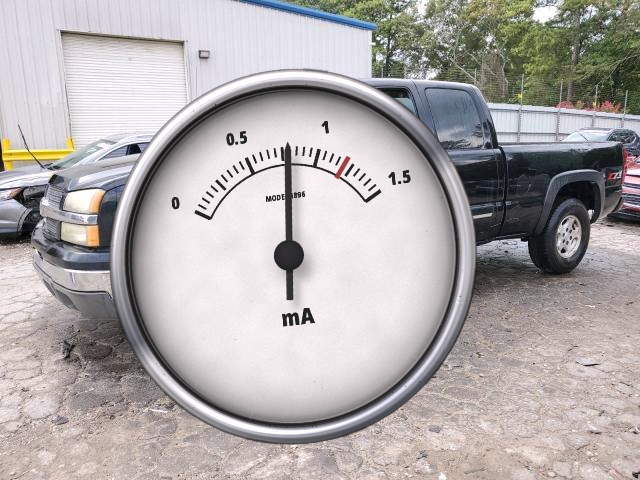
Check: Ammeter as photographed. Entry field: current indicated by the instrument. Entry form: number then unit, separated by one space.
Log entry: 0.8 mA
